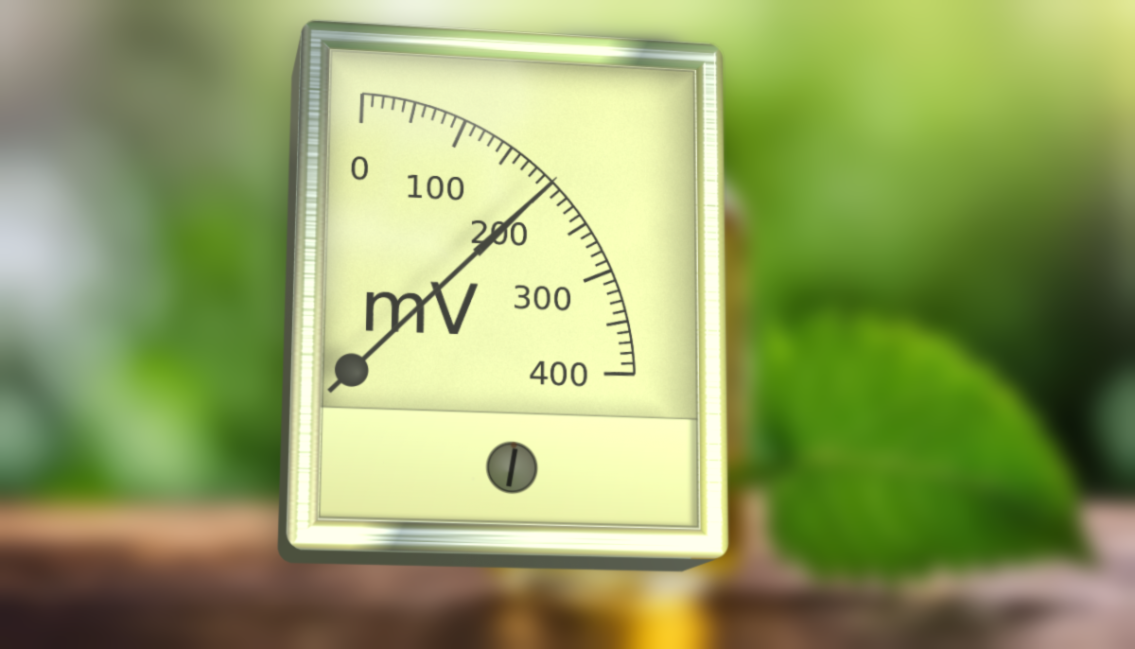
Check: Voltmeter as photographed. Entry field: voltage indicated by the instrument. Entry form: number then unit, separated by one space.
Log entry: 200 mV
